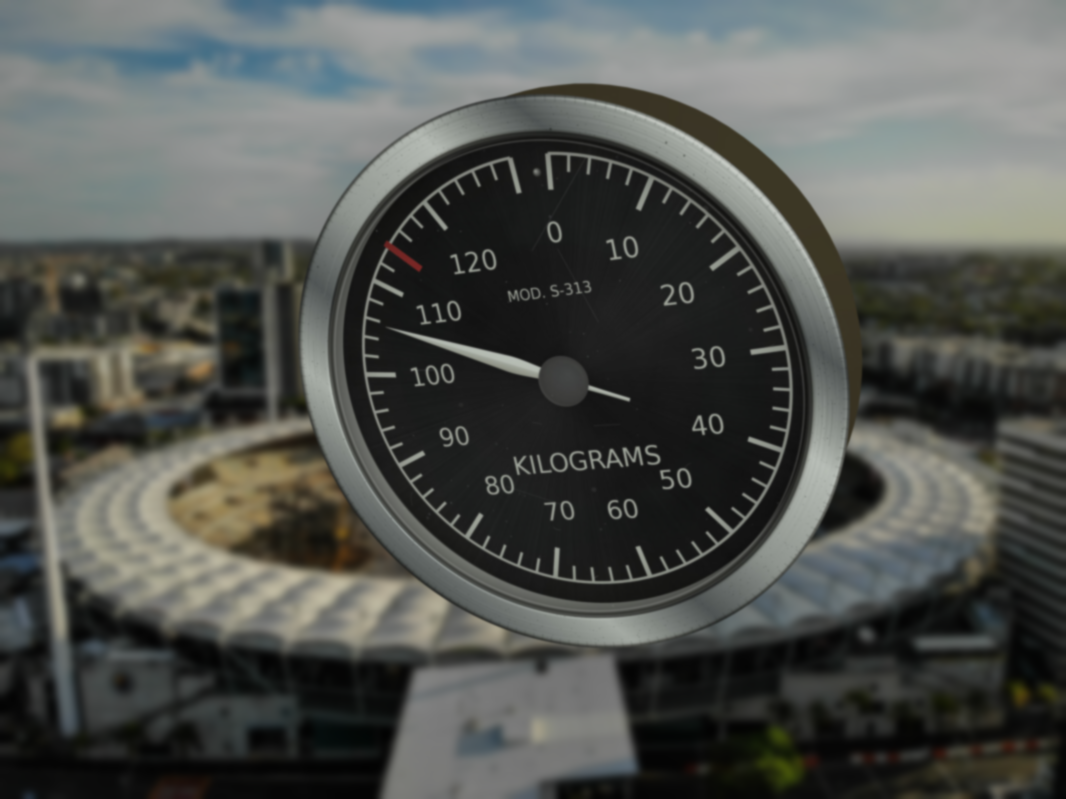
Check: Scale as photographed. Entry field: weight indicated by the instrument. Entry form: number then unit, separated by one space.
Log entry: 106 kg
